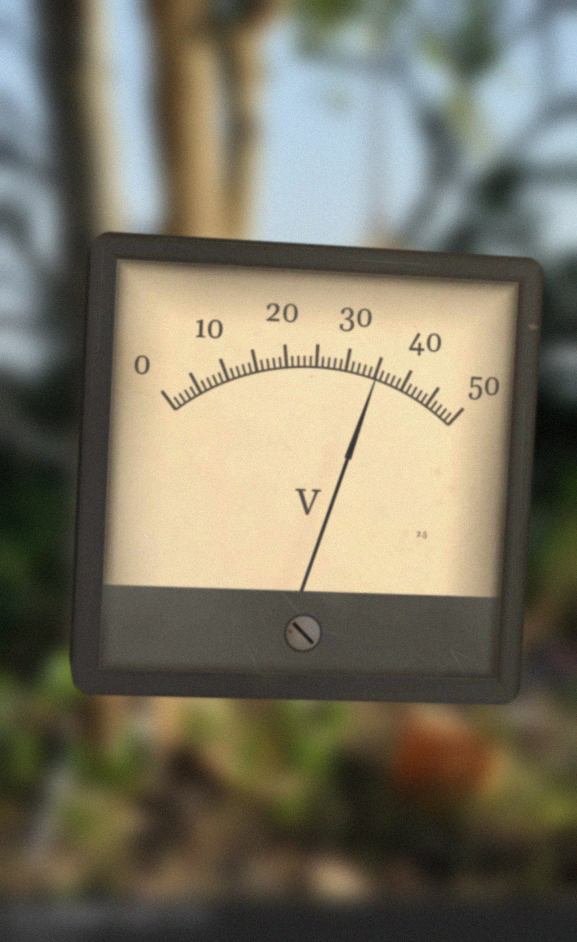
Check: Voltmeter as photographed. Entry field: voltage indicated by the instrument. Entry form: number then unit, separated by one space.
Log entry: 35 V
